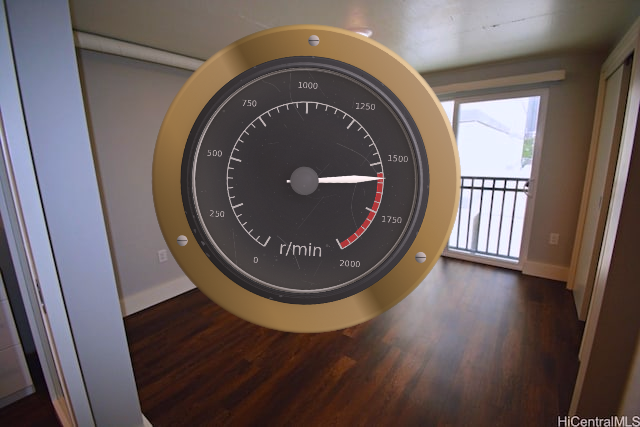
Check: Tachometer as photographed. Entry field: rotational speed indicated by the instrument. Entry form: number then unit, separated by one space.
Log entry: 1575 rpm
